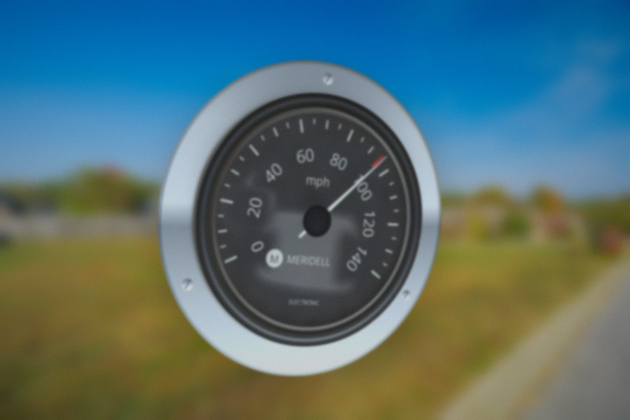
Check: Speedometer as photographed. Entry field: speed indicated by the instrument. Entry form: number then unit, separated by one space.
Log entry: 95 mph
